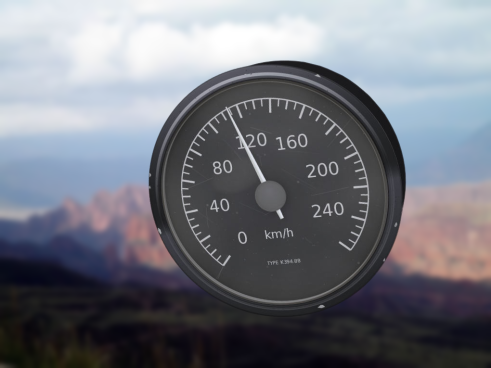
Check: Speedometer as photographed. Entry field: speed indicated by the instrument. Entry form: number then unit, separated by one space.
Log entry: 115 km/h
